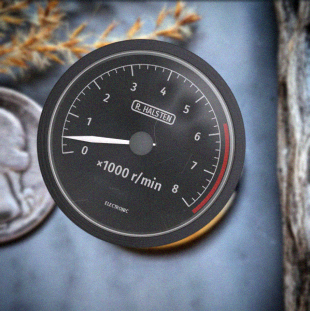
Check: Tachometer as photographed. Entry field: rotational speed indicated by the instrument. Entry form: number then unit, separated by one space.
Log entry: 400 rpm
